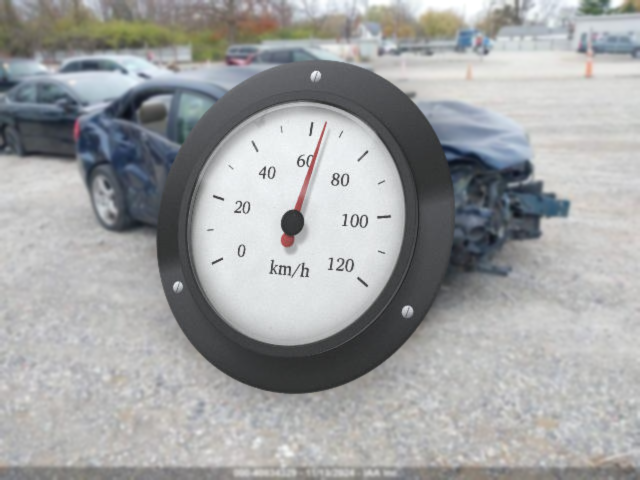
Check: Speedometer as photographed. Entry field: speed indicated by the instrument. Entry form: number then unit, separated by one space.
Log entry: 65 km/h
